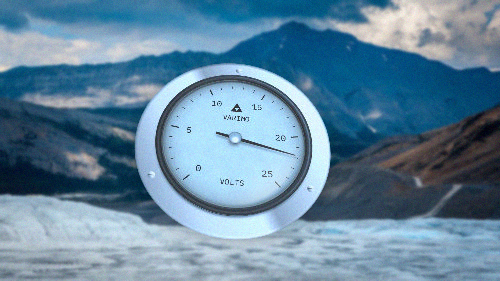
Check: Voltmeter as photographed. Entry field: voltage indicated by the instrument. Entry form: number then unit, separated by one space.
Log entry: 22 V
